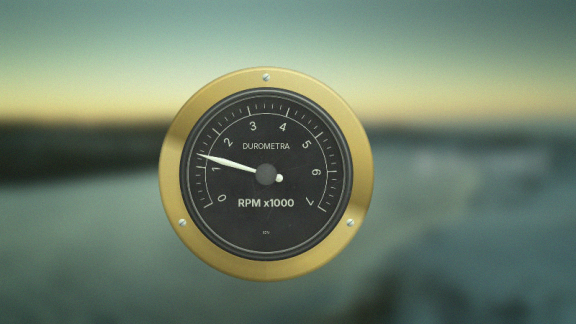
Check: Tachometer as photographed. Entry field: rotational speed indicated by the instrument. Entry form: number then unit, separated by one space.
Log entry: 1300 rpm
